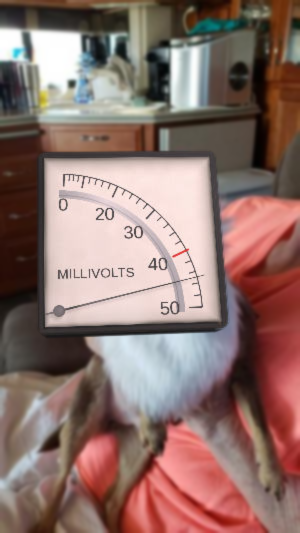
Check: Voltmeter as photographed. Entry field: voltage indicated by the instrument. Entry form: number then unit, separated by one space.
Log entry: 45 mV
